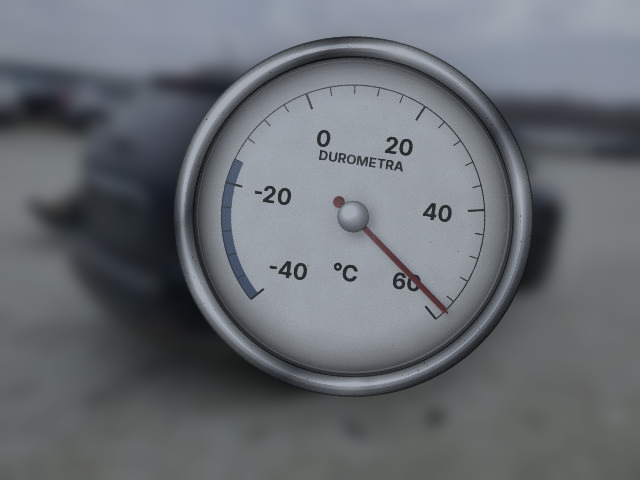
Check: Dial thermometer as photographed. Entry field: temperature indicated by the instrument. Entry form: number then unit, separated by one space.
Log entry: 58 °C
